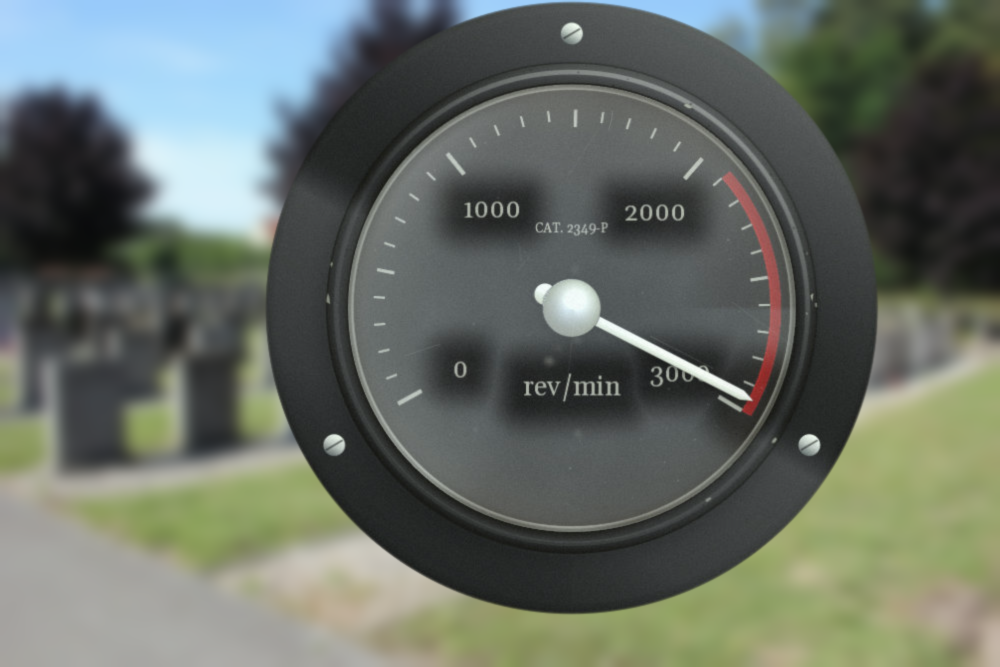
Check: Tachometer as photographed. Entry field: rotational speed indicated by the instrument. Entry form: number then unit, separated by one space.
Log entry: 2950 rpm
